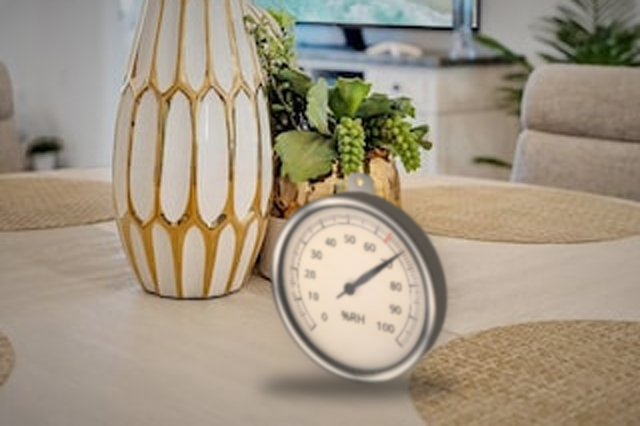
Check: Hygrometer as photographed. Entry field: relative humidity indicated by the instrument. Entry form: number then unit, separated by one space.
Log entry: 70 %
